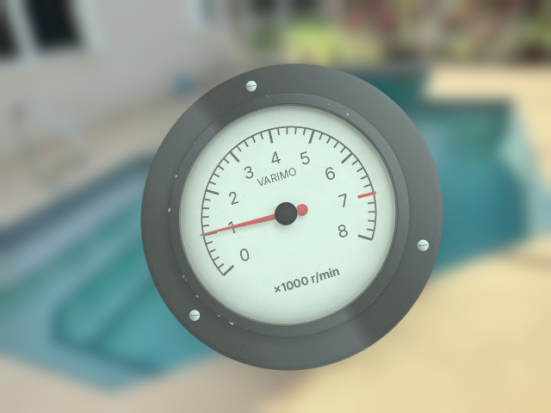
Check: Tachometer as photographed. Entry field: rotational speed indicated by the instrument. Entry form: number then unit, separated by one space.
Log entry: 1000 rpm
